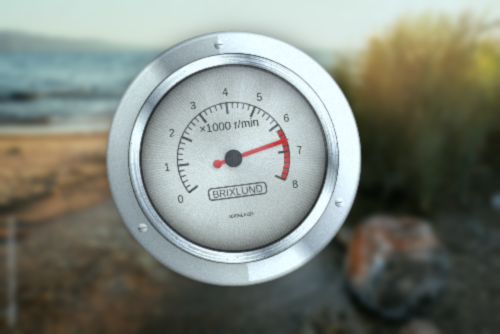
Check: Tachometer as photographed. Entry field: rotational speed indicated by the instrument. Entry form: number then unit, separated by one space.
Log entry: 6600 rpm
